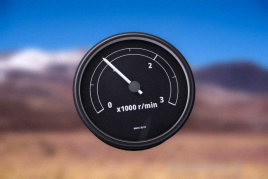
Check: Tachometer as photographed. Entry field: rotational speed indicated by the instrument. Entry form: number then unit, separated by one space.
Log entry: 1000 rpm
